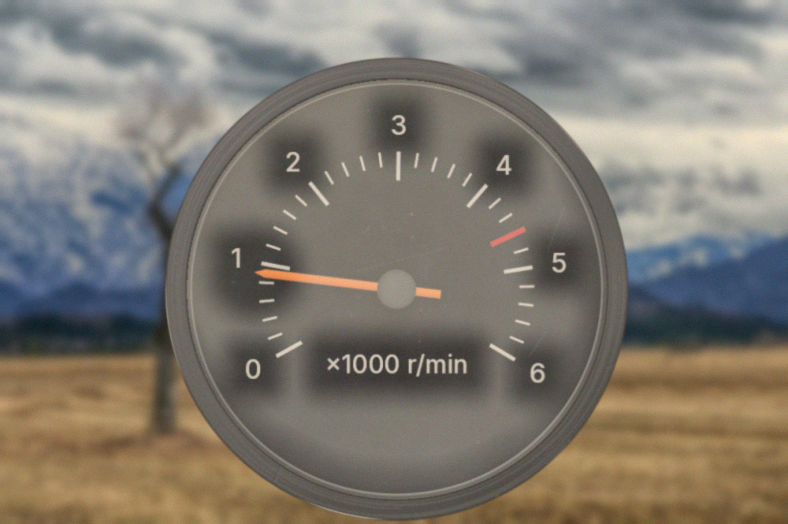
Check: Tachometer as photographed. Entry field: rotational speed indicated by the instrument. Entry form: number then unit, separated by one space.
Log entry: 900 rpm
